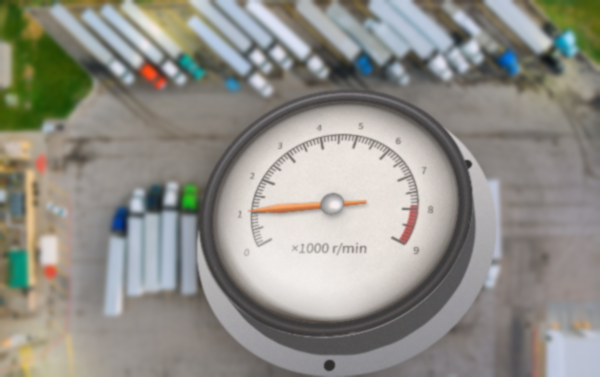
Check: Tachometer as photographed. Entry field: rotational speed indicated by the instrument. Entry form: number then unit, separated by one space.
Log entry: 1000 rpm
